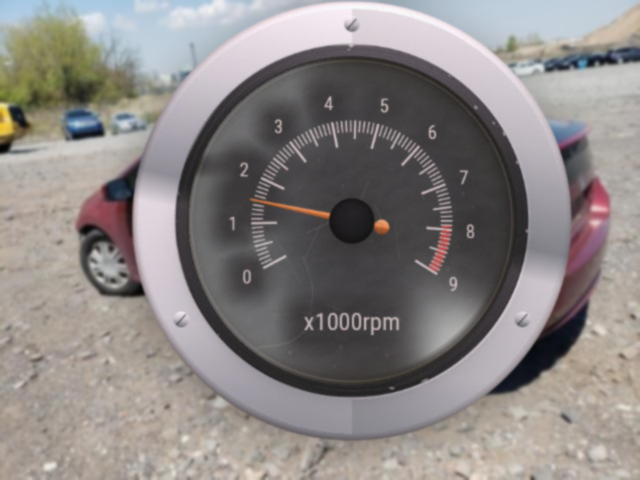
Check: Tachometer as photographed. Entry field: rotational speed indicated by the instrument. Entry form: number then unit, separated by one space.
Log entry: 1500 rpm
